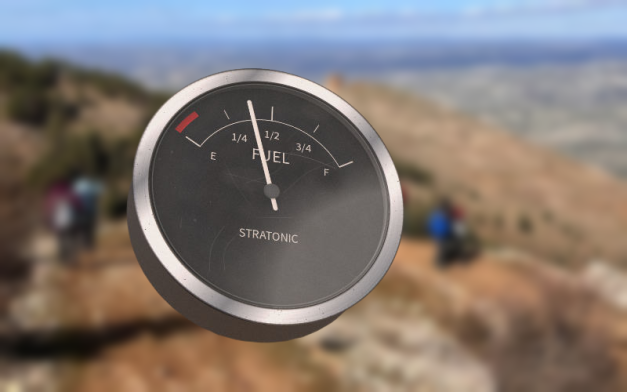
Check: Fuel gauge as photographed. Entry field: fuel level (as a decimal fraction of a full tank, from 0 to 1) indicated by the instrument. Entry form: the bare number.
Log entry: 0.375
